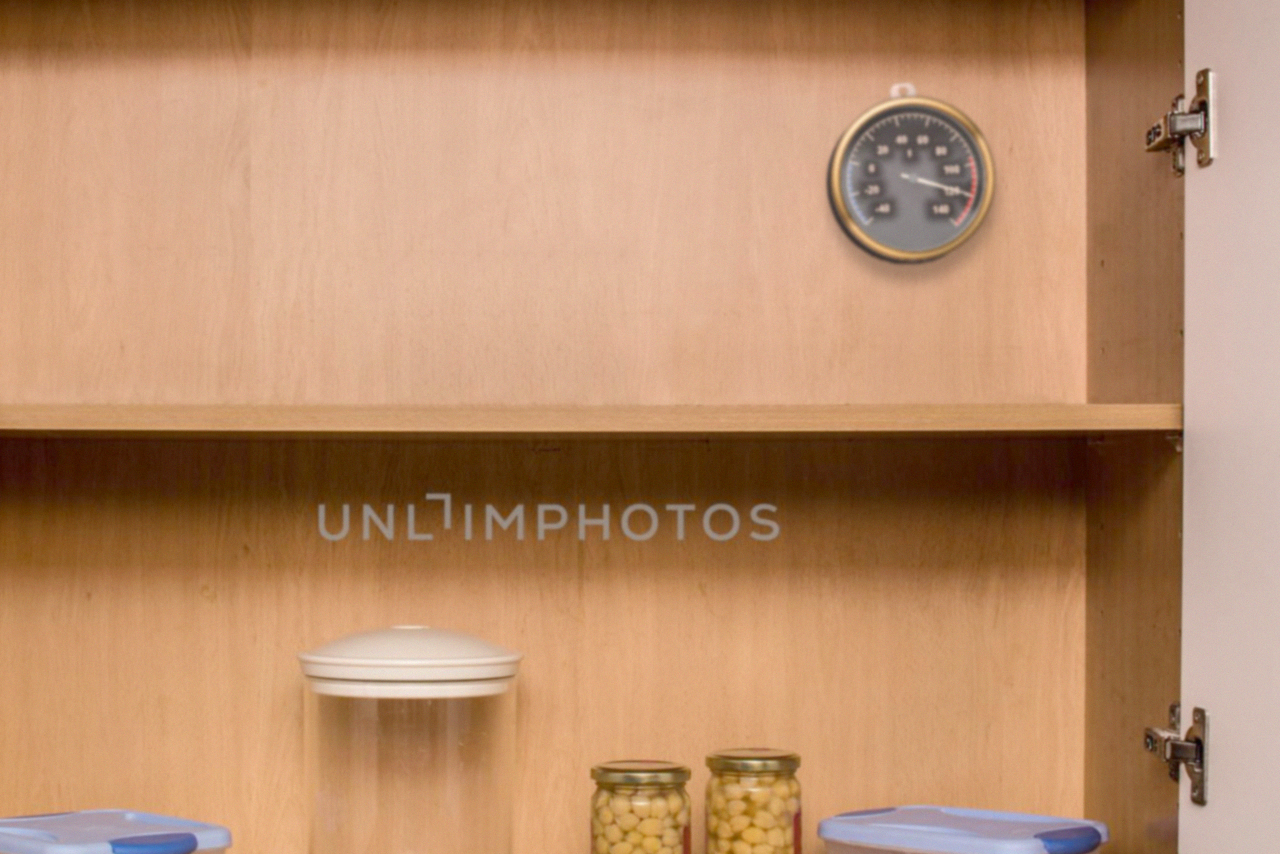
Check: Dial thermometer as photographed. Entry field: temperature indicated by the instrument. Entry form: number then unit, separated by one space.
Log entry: 120 °F
